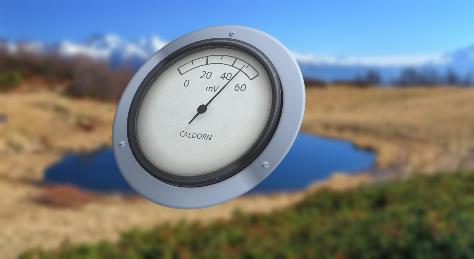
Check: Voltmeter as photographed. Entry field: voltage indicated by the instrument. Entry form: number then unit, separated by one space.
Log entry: 50 mV
